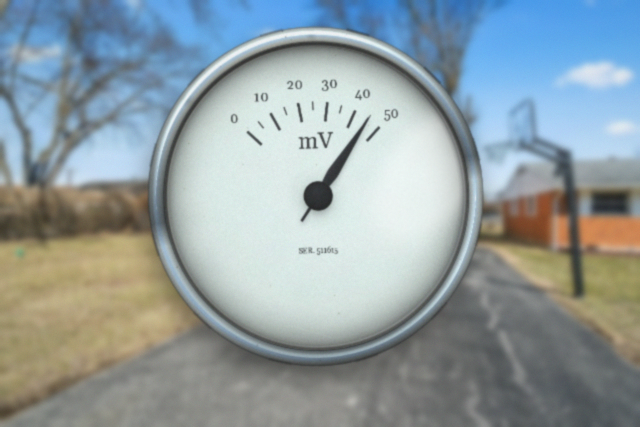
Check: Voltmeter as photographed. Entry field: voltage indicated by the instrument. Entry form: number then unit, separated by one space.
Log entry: 45 mV
